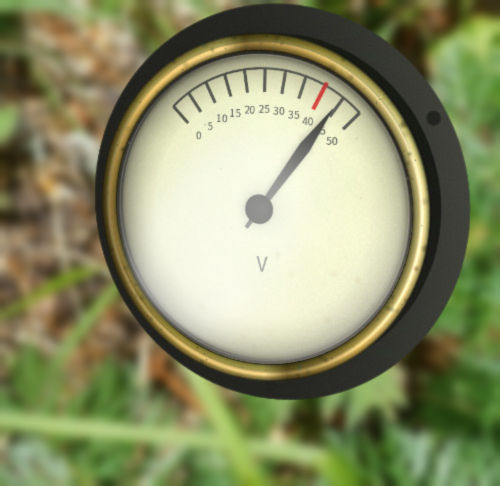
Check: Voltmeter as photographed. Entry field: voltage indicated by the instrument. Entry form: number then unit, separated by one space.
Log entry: 45 V
